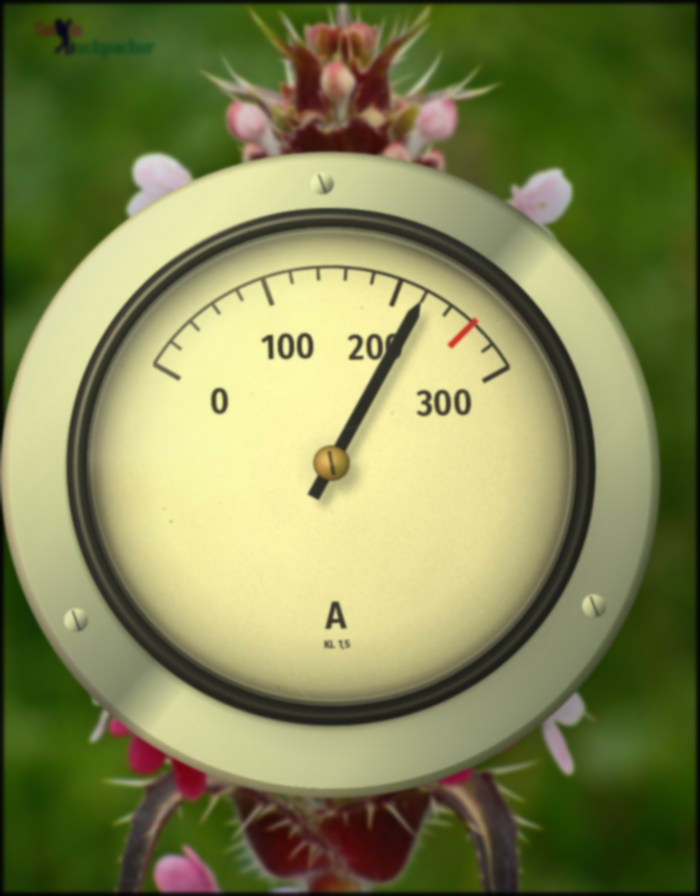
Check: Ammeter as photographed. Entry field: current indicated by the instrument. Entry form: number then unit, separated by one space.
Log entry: 220 A
